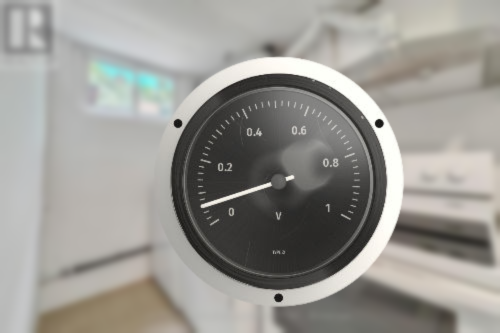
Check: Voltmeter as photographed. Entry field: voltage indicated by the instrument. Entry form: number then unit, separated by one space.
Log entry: 0.06 V
